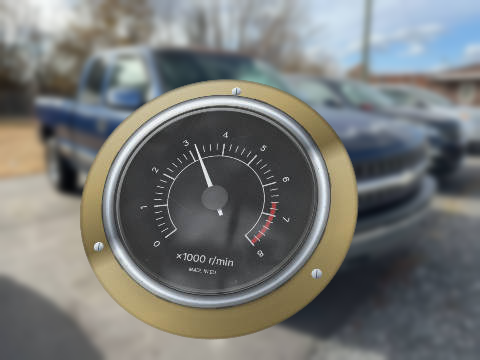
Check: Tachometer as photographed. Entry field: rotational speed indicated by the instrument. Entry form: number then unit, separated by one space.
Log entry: 3200 rpm
